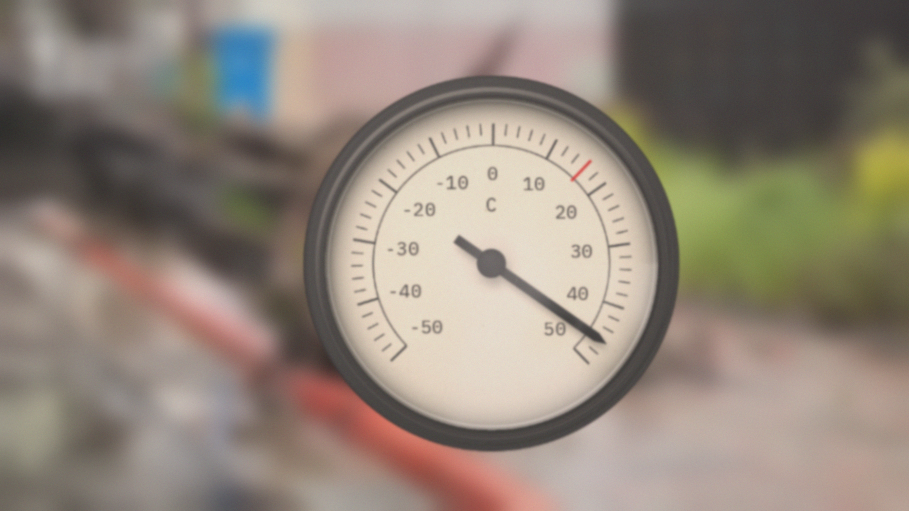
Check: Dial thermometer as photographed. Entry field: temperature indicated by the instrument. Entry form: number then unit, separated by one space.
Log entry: 46 °C
